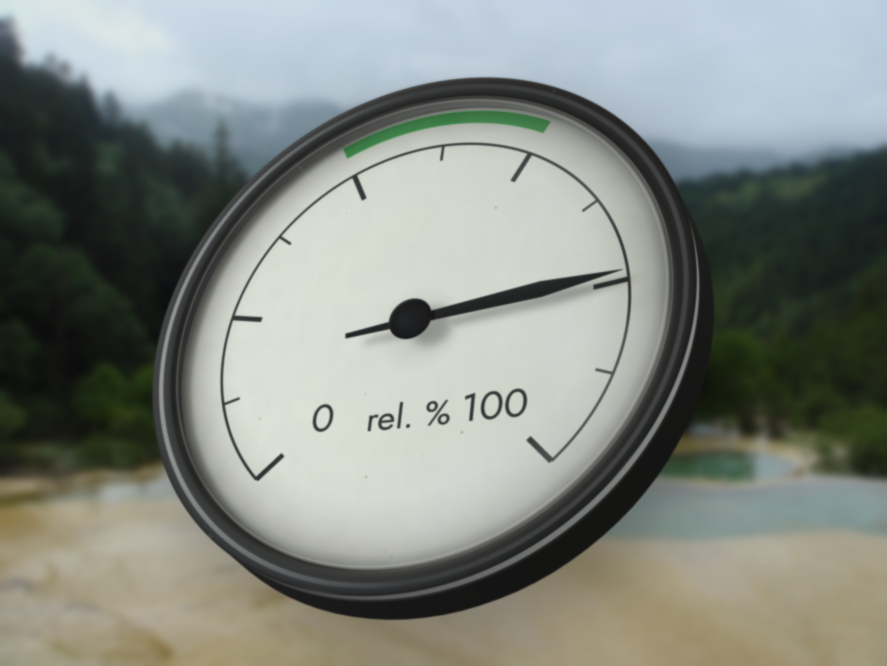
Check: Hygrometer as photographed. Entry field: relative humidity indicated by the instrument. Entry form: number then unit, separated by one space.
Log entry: 80 %
